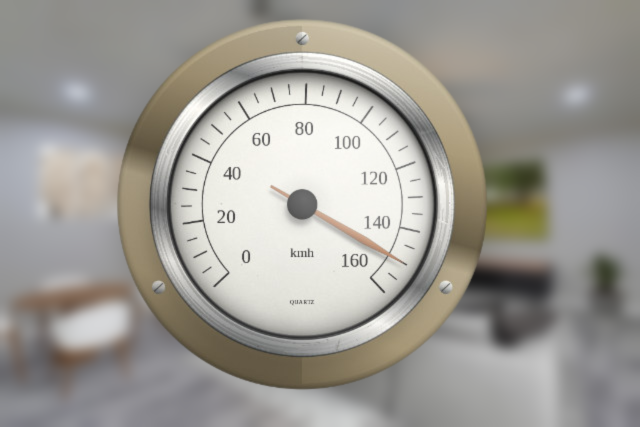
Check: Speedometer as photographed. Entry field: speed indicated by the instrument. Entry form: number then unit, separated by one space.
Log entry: 150 km/h
